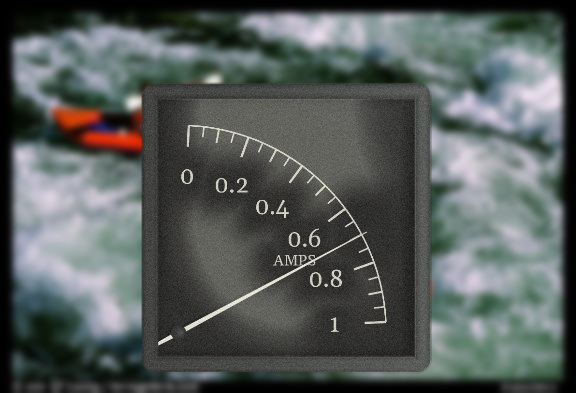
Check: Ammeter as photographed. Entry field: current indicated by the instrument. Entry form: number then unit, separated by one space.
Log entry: 0.7 A
